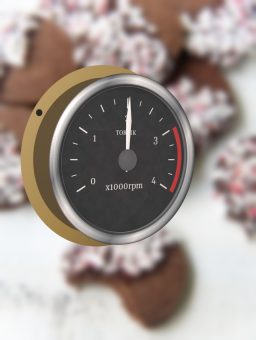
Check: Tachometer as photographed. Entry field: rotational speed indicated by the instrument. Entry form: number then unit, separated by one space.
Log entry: 2000 rpm
